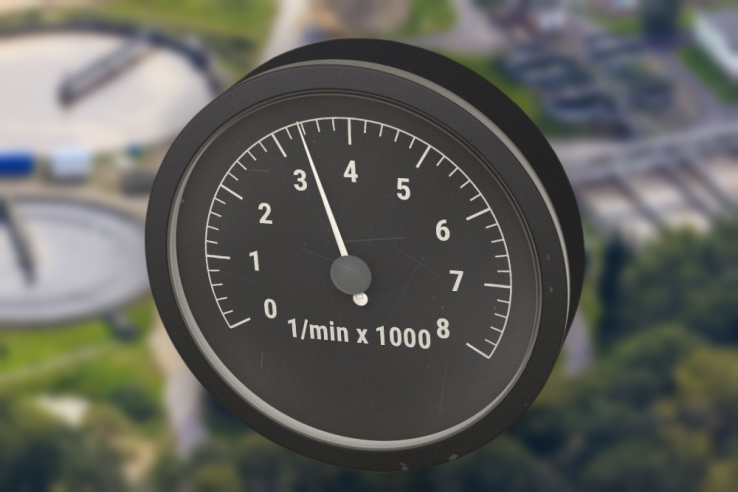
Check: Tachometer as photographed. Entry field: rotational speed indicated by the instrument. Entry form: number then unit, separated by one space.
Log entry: 3400 rpm
